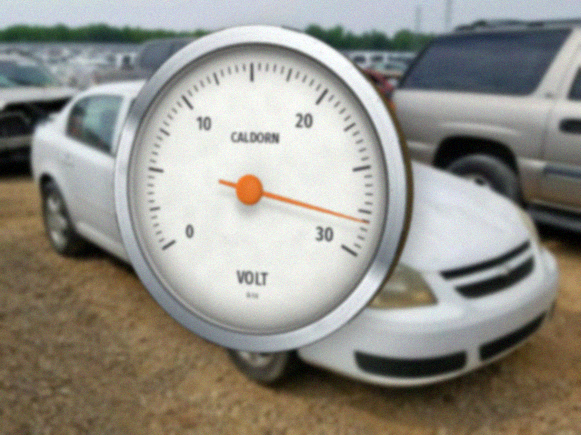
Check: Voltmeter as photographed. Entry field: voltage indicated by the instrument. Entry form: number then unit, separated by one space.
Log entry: 28 V
